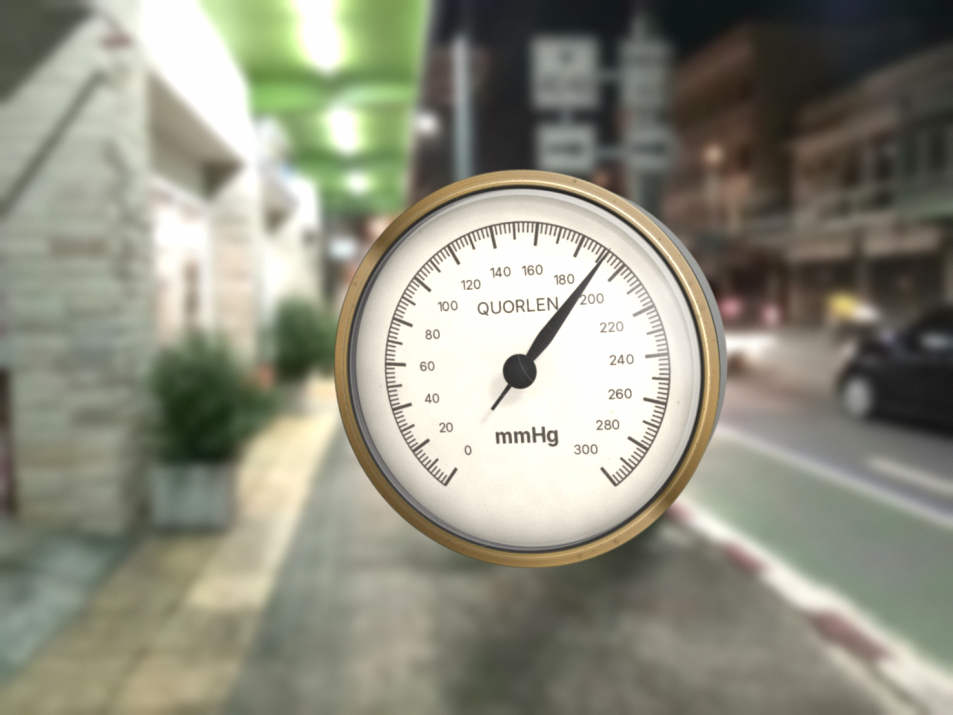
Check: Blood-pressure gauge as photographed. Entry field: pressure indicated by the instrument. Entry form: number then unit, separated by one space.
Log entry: 192 mmHg
